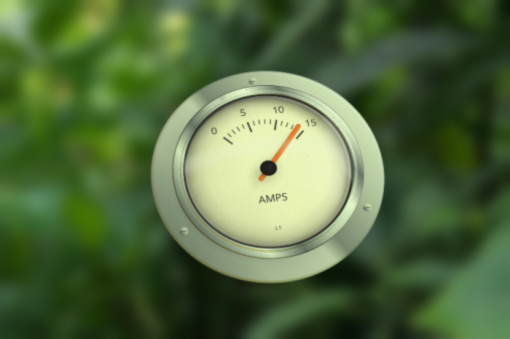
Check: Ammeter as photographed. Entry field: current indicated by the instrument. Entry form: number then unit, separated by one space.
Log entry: 14 A
